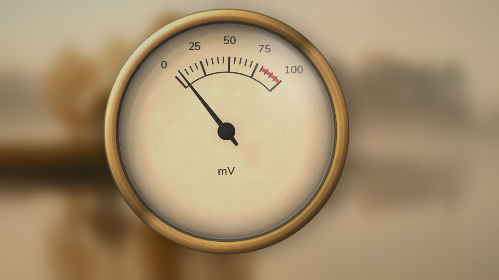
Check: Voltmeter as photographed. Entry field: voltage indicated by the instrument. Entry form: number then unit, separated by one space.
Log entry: 5 mV
